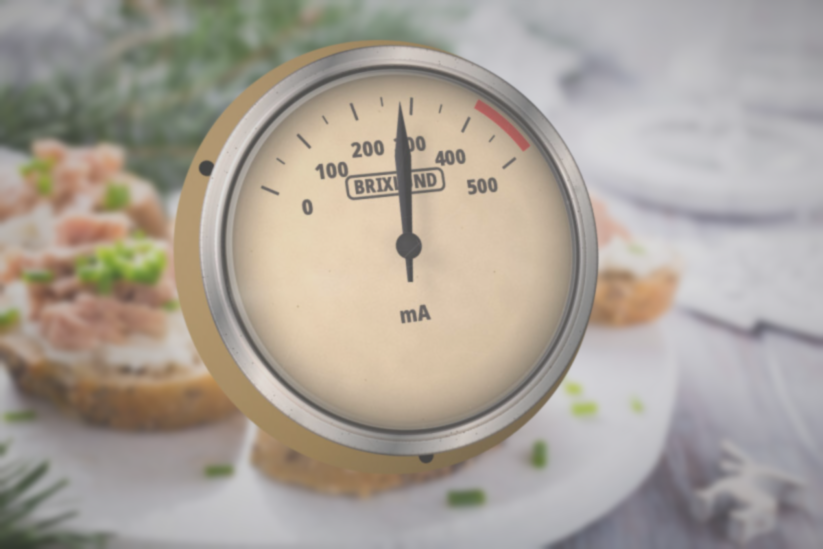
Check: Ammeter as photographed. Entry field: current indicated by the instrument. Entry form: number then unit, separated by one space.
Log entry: 275 mA
